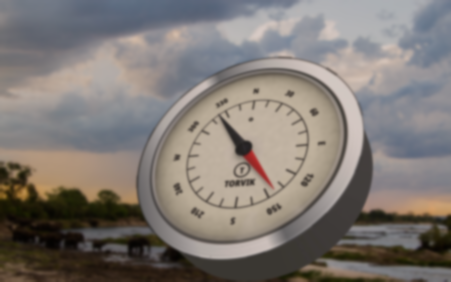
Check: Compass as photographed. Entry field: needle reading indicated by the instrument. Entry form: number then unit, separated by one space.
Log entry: 142.5 °
